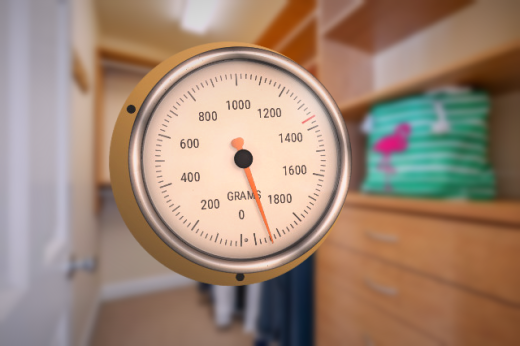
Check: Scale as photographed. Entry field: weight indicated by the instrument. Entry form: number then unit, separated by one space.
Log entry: 1940 g
